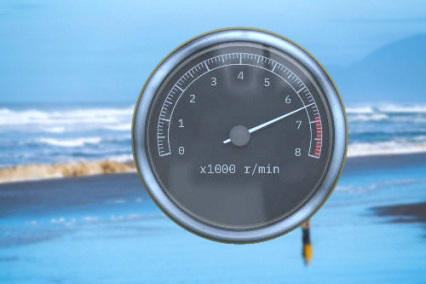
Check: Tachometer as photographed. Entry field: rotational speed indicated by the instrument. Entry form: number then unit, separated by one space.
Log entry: 6500 rpm
